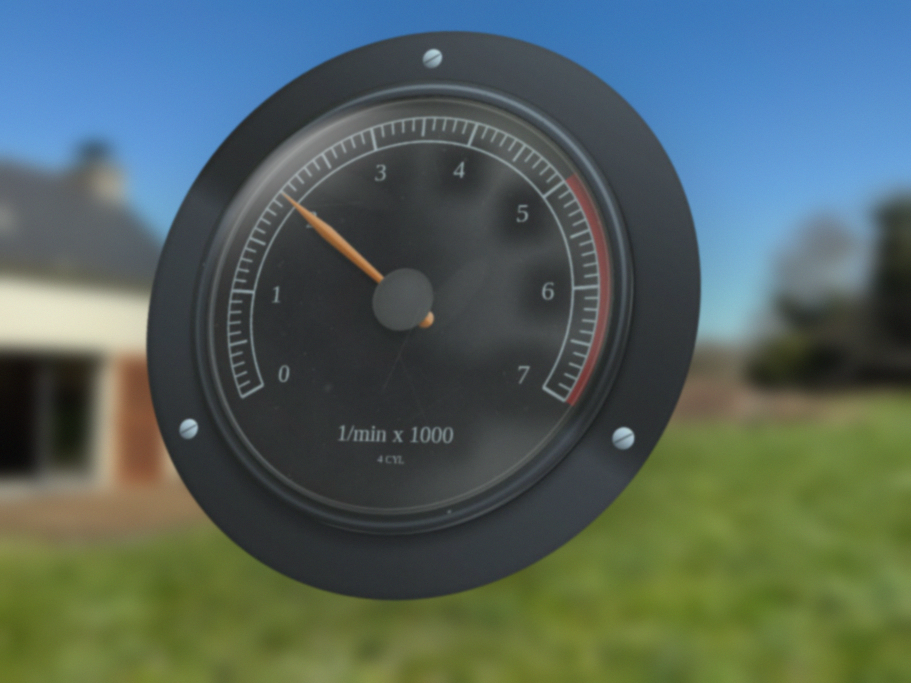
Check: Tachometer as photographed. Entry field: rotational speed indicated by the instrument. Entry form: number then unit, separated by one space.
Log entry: 2000 rpm
